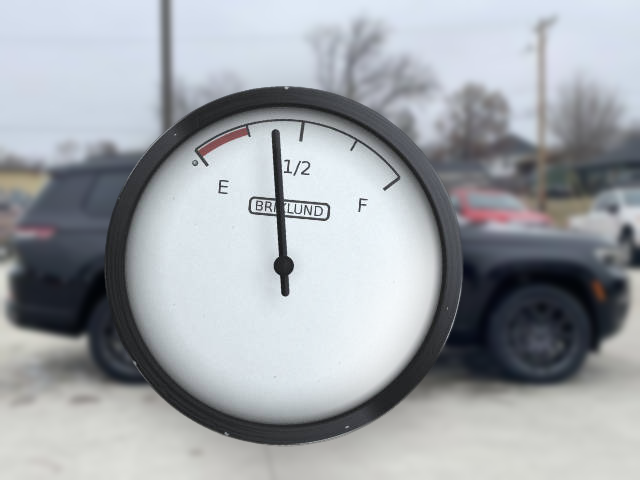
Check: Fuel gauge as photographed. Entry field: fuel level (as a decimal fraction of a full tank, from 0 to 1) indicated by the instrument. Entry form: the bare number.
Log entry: 0.375
